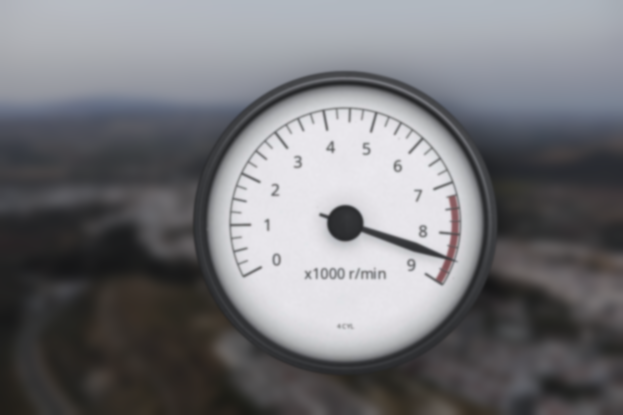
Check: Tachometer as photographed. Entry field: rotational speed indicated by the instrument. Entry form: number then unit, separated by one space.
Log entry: 8500 rpm
